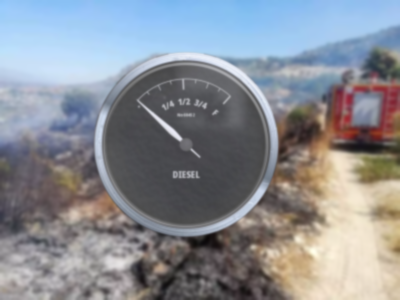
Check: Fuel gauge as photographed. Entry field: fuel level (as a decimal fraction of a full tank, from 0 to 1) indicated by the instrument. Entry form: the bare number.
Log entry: 0
